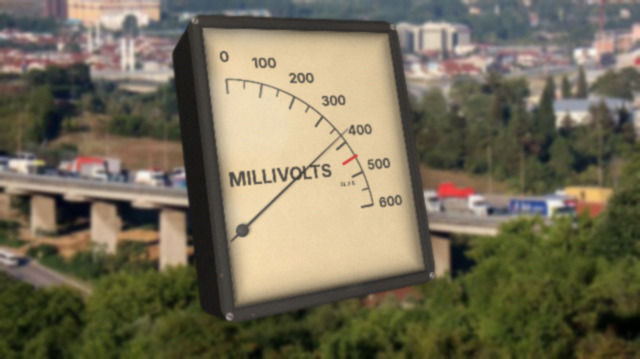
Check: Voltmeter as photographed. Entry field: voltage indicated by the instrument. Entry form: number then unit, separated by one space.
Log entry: 375 mV
